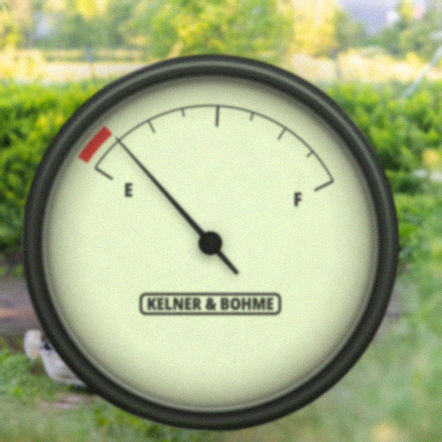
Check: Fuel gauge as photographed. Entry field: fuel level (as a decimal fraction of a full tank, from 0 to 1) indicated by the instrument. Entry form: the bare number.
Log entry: 0.125
